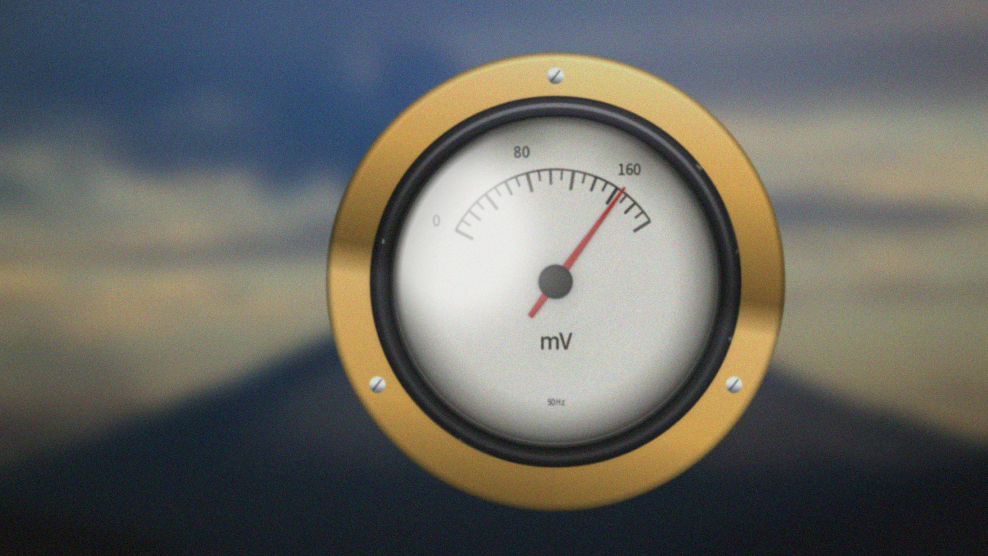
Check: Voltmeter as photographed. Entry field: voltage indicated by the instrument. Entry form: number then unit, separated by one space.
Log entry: 165 mV
